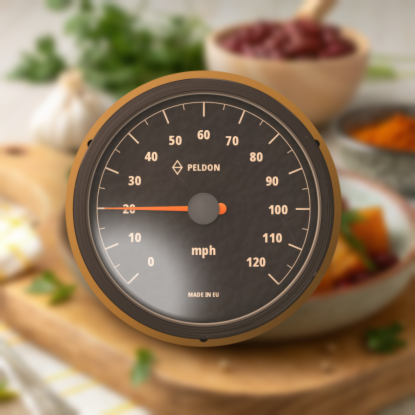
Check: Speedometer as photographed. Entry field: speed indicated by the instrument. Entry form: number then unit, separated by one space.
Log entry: 20 mph
